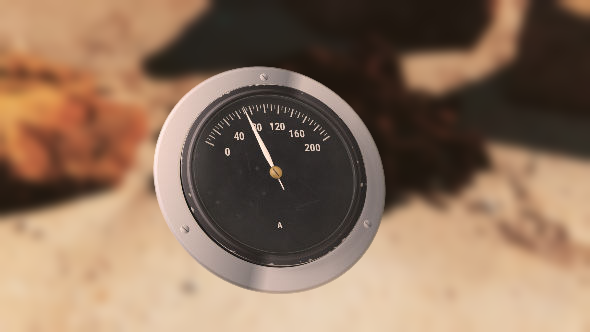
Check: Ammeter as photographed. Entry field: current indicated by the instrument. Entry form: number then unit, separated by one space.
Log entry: 70 A
